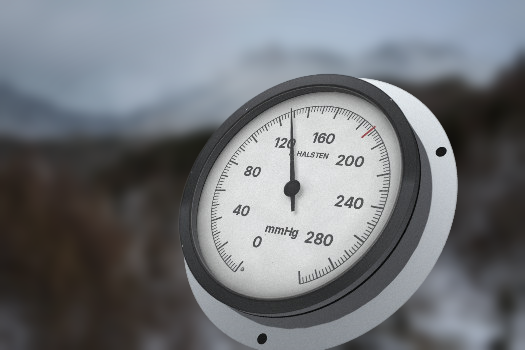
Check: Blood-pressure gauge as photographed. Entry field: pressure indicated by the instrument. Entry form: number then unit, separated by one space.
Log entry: 130 mmHg
